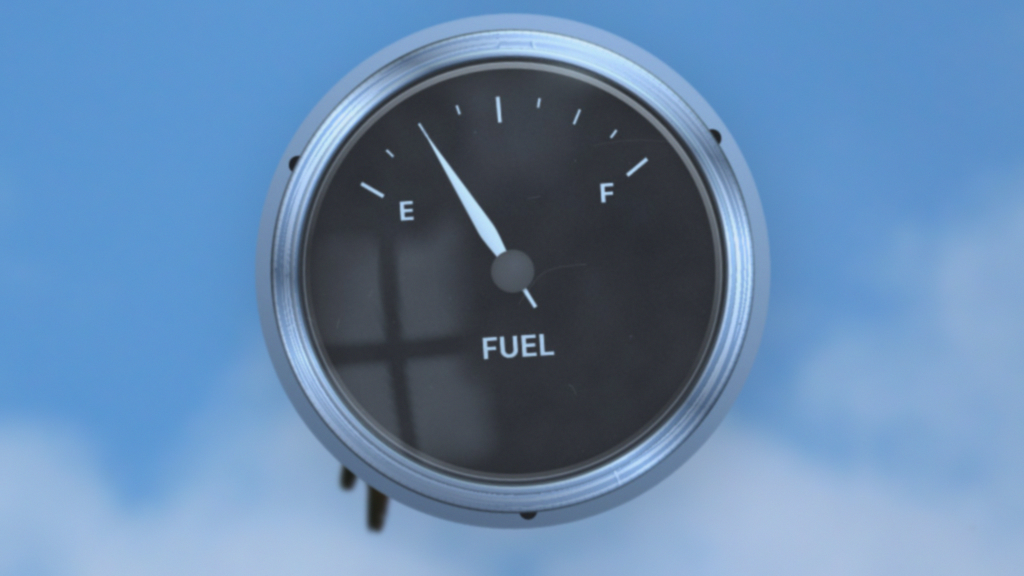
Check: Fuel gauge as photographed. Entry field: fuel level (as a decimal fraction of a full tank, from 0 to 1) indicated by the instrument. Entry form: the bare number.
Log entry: 0.25
